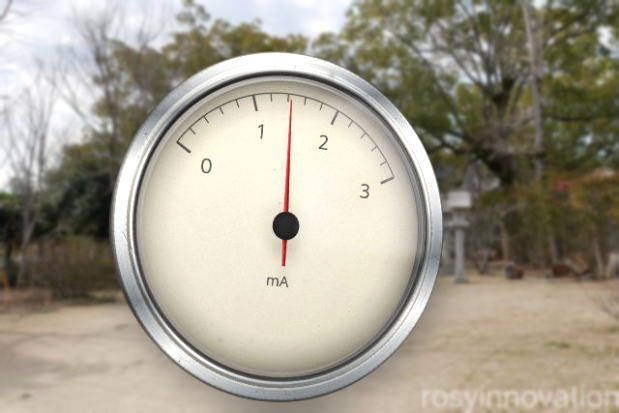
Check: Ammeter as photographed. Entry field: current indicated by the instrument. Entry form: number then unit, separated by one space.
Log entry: 1.4 mA
